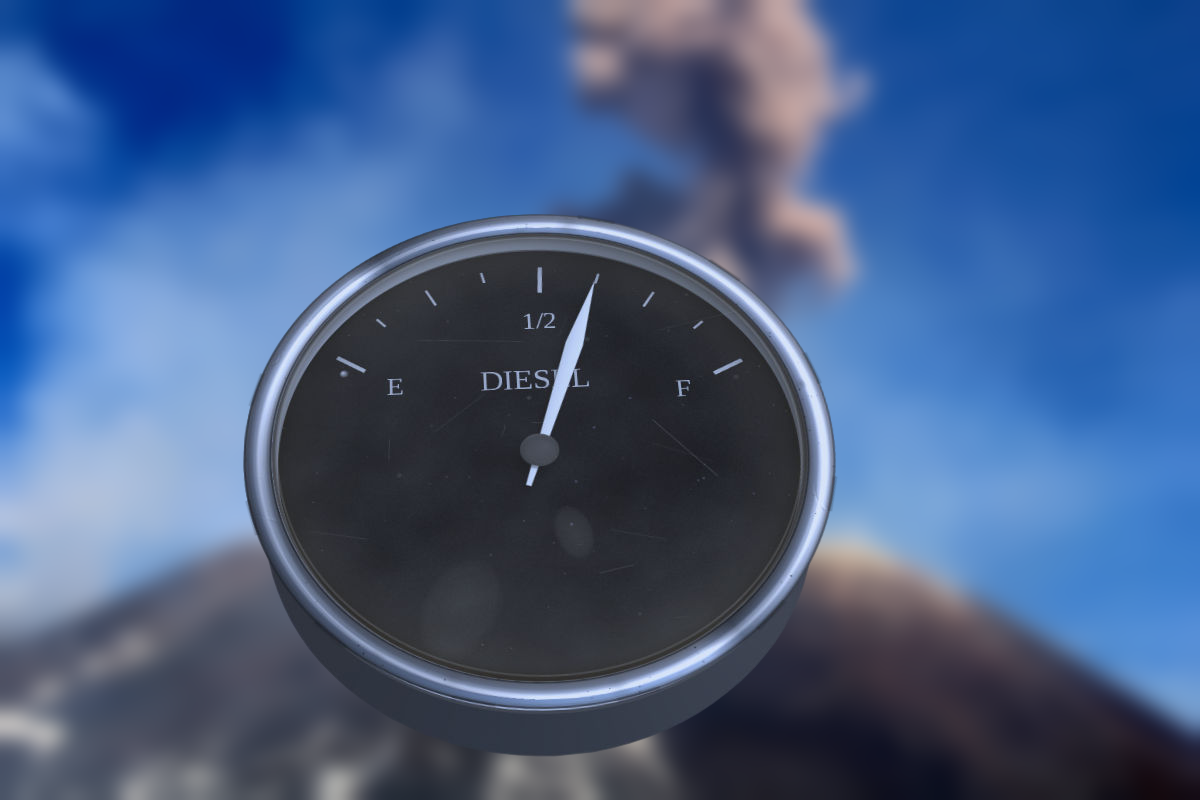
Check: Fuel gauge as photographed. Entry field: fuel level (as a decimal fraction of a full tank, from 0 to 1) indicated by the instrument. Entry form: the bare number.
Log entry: 0.625
